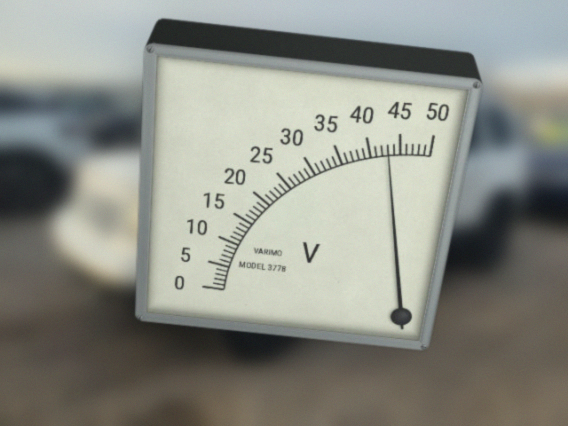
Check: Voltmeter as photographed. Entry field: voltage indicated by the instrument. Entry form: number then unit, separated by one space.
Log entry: 43 V
